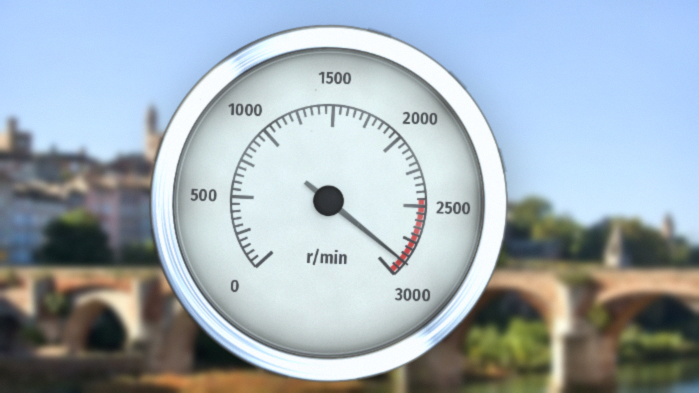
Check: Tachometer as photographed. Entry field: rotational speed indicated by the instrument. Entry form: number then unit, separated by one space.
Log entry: 2900 rpm
